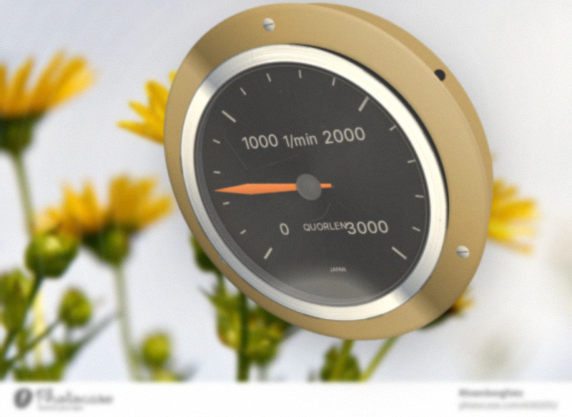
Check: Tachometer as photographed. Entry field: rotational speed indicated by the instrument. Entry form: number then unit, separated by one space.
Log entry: 500 rpm
